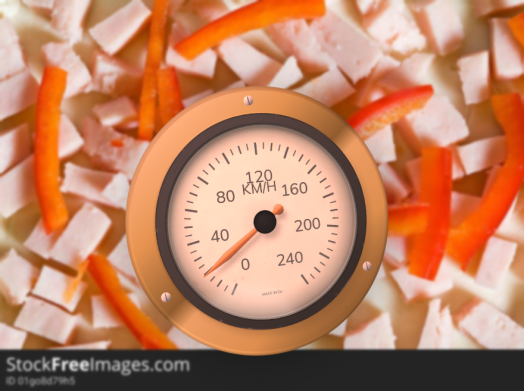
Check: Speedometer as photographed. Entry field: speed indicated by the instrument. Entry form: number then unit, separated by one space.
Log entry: 20 km/h
